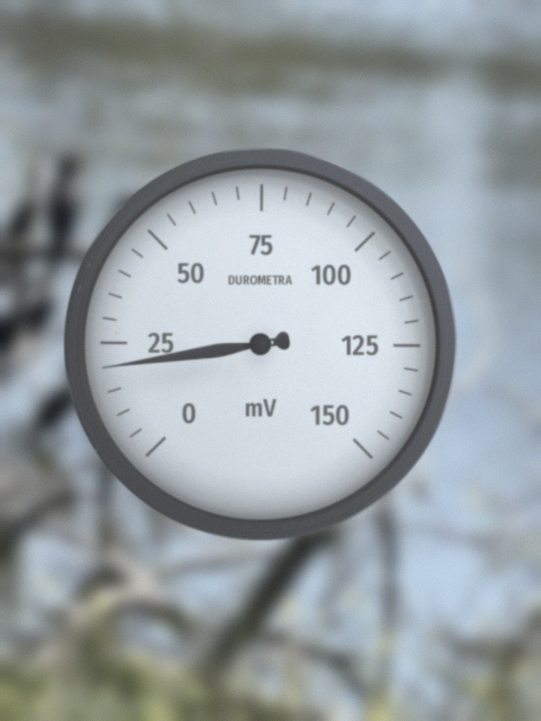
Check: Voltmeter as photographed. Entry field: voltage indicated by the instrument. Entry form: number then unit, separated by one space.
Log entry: 20 mV
